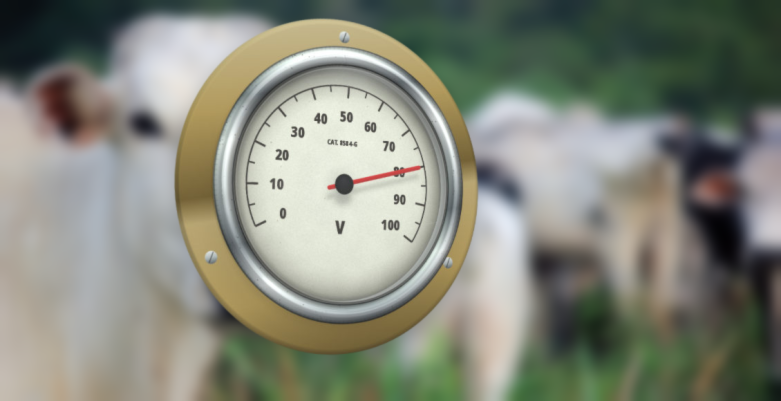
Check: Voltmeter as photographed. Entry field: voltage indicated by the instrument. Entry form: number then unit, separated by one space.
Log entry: 80 V
